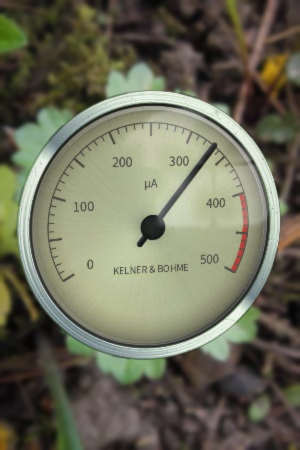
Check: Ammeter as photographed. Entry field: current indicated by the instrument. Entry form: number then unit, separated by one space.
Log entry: 330 µA
